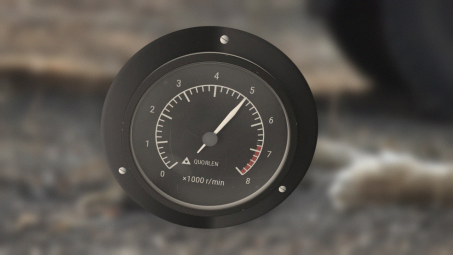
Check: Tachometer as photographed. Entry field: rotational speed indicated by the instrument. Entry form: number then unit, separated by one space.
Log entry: 5000 rpm
